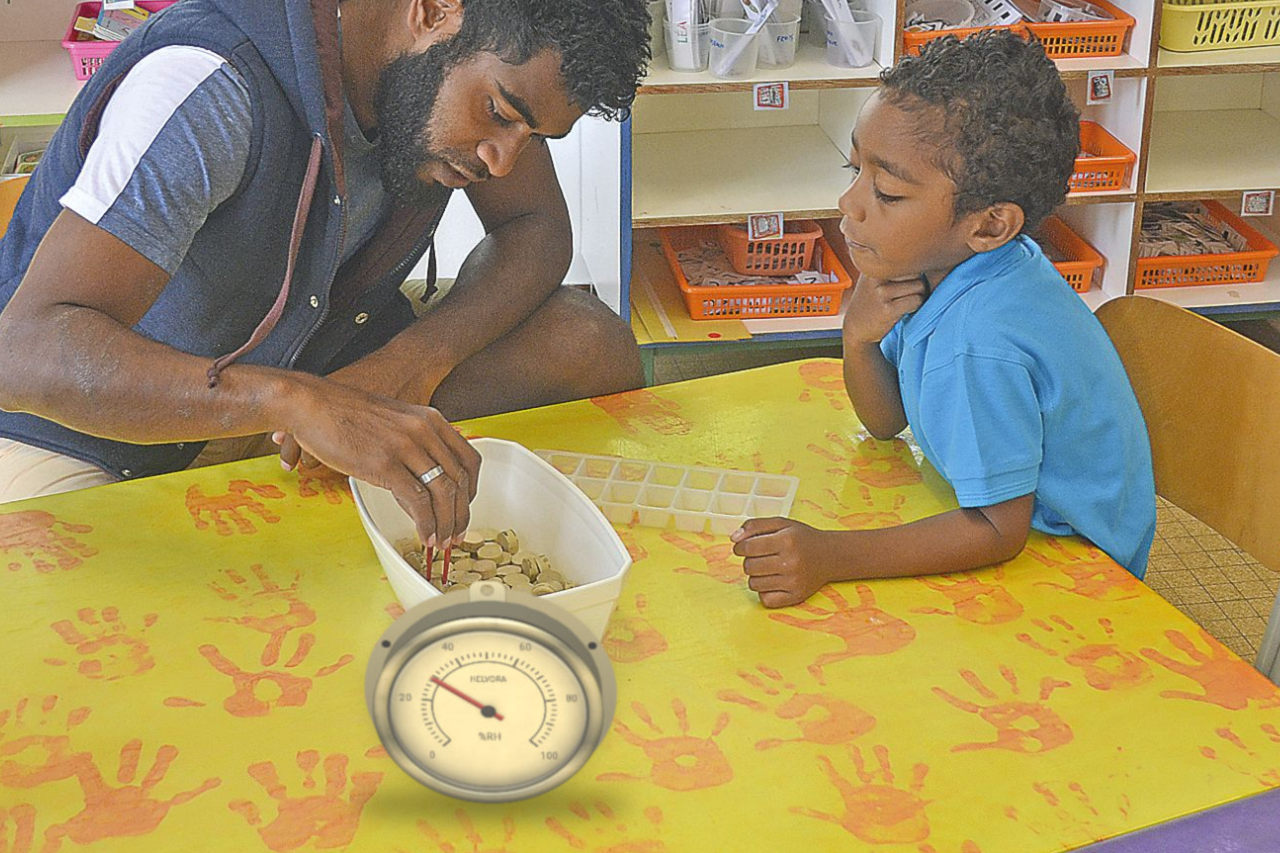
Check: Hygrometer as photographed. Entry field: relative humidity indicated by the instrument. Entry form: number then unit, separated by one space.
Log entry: 30 %
